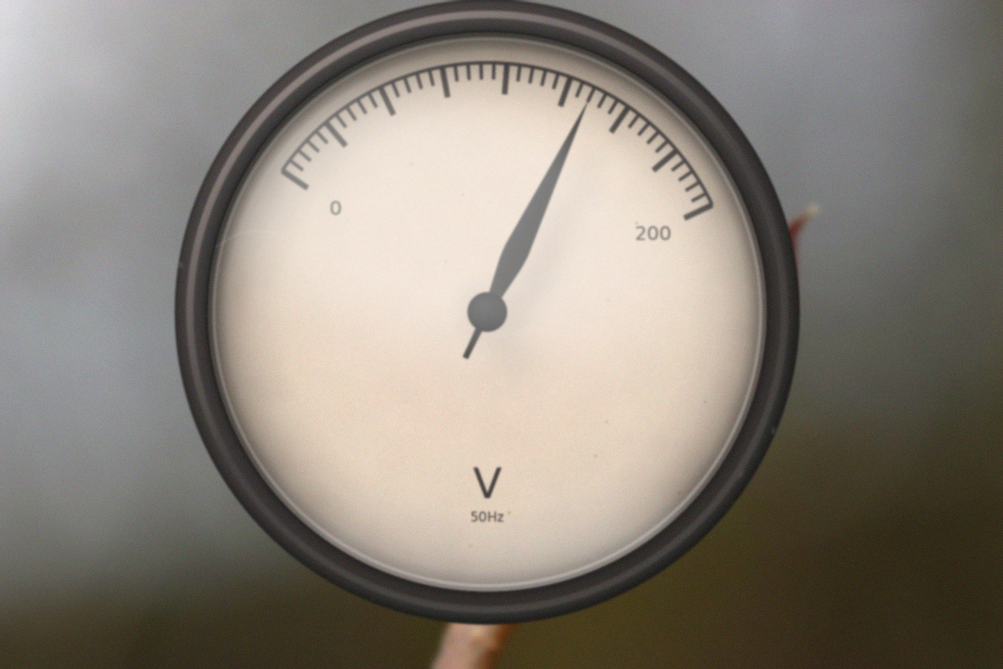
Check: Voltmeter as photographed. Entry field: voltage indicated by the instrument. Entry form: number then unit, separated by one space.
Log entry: 135 V
